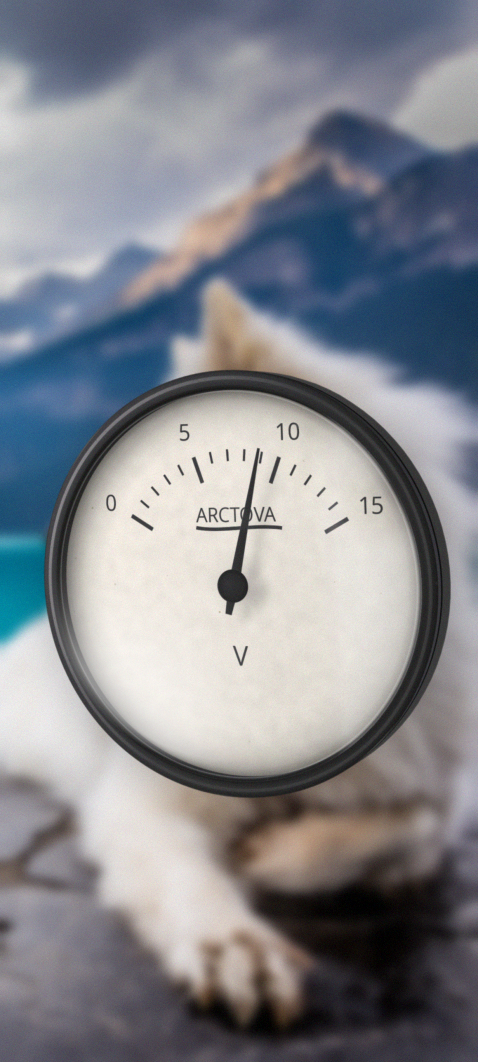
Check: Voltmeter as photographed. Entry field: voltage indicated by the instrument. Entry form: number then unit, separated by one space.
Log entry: 9 V
